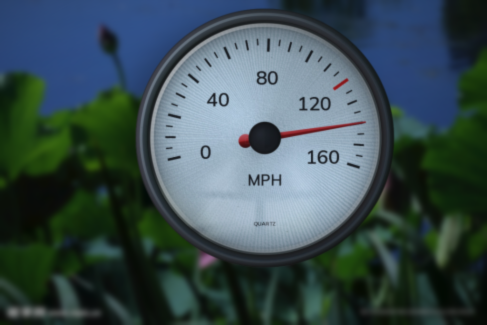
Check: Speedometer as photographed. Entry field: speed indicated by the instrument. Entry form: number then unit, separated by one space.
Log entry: 140 mph
